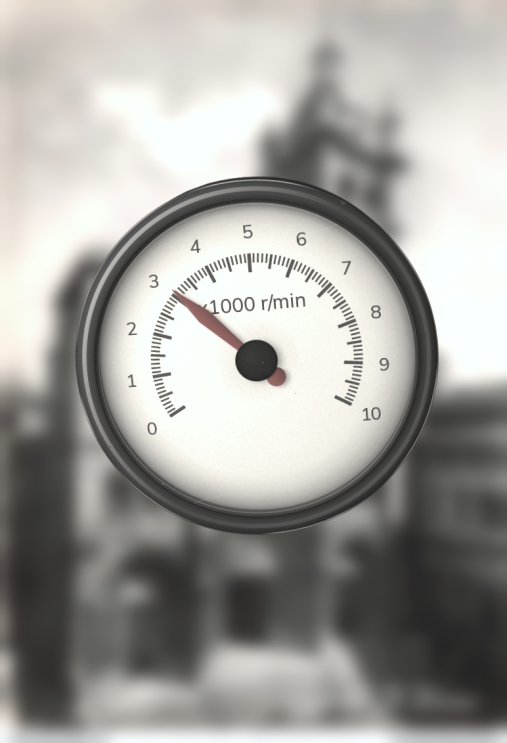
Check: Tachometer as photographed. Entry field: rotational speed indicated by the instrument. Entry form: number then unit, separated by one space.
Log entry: 3100 rpm
